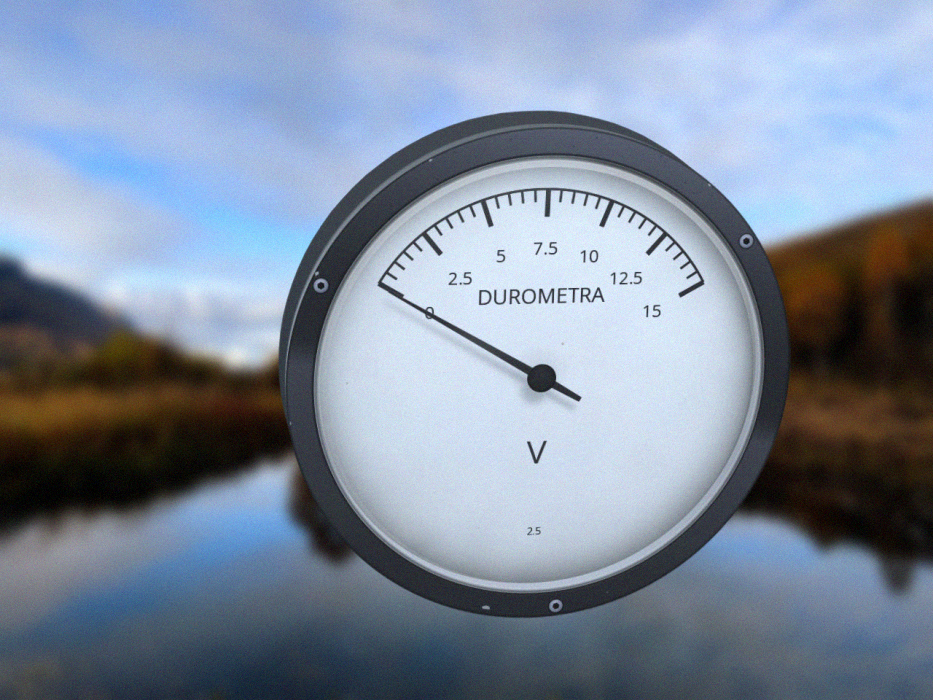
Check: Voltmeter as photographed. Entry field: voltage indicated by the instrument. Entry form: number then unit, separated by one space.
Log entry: 0 V
